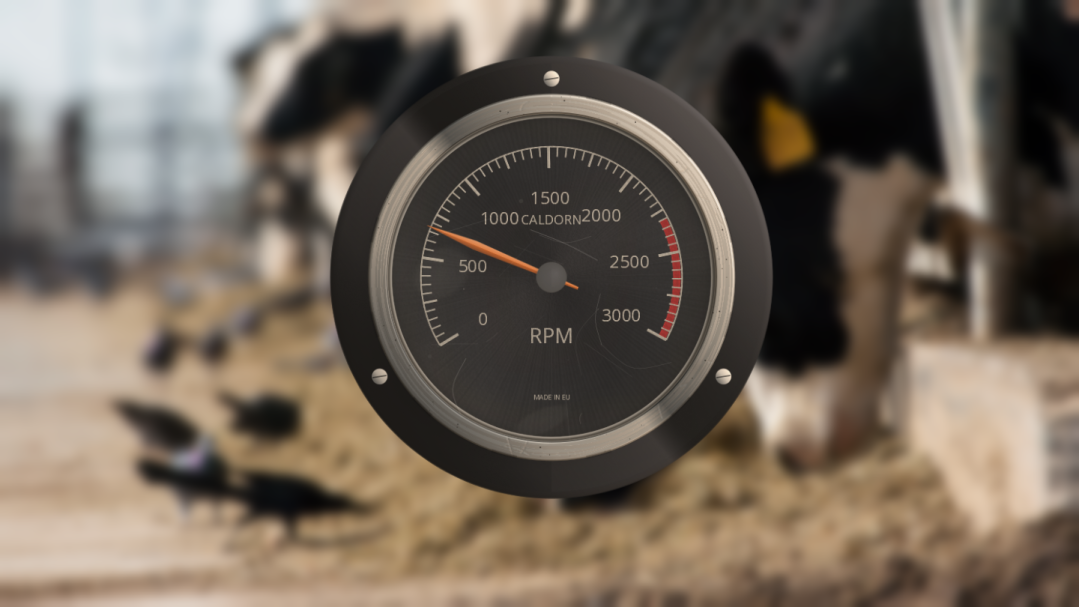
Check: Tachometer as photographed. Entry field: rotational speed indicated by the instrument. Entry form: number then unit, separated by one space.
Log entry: 675 rpm
